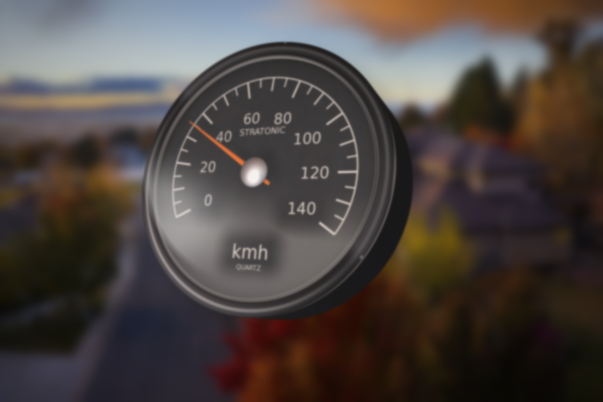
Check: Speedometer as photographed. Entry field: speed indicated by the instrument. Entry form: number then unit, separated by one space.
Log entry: 35 km/h
